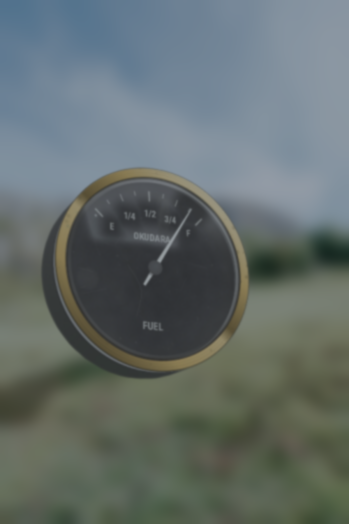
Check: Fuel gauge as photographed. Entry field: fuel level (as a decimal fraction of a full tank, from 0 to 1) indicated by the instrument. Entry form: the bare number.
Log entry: 0.875
